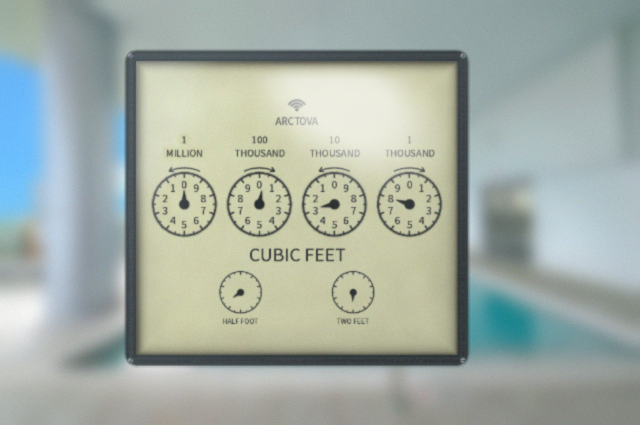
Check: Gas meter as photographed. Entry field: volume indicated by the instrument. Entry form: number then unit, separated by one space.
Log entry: 2800 ft³
